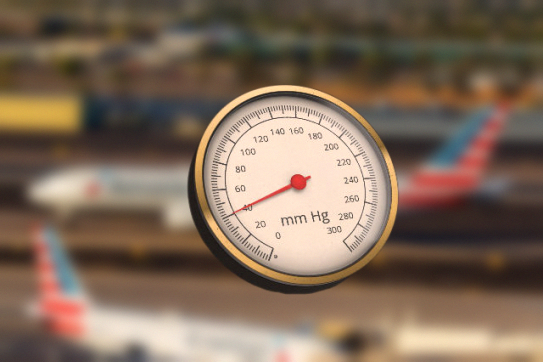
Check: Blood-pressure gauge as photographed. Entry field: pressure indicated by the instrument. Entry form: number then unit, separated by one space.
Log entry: 40 mmHg
